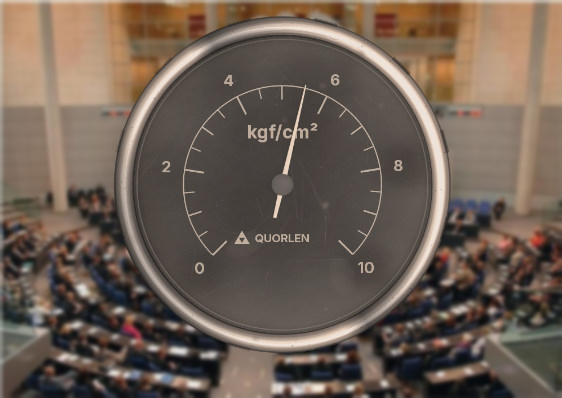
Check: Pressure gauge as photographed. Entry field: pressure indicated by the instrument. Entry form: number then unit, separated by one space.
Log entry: 5.5 kg/cm²
